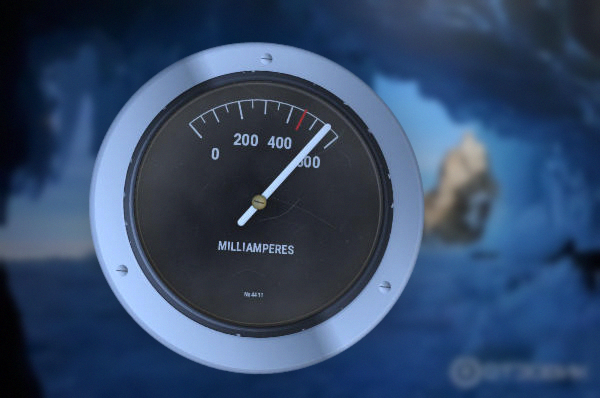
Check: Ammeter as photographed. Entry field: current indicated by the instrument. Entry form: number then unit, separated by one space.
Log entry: 550 mA
